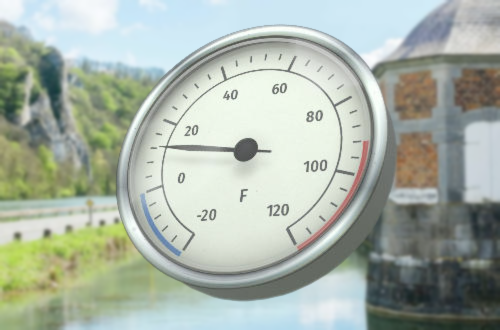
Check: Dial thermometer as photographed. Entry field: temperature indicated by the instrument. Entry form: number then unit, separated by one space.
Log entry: 12 °F
